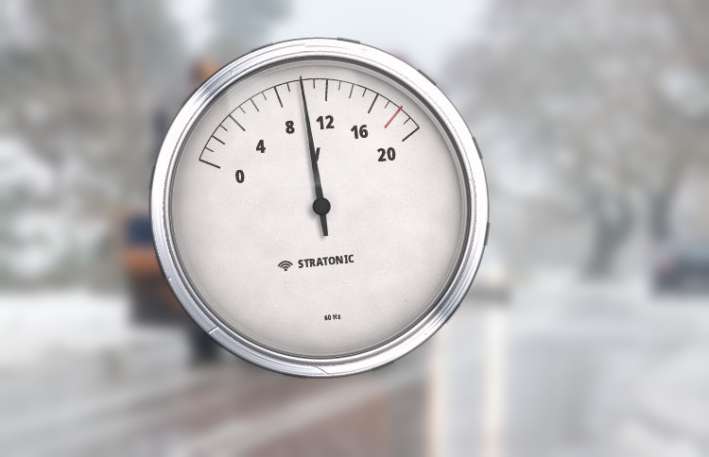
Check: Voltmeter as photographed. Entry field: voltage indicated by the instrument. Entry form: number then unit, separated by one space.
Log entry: 10 V
